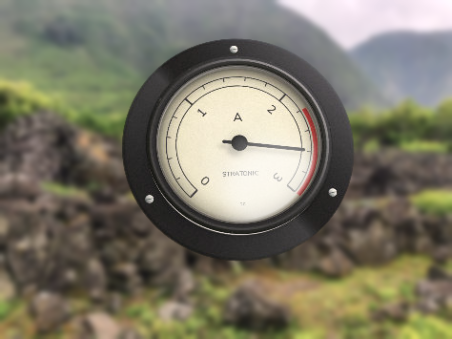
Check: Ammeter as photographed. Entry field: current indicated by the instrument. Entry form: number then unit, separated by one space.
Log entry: 2.6 A
